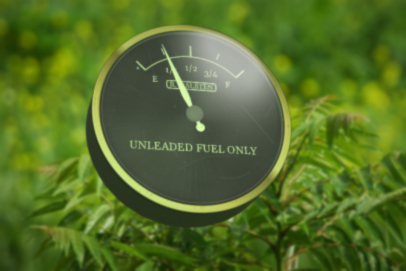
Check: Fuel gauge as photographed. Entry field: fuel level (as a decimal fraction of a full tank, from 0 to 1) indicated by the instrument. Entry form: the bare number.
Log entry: 0.25
